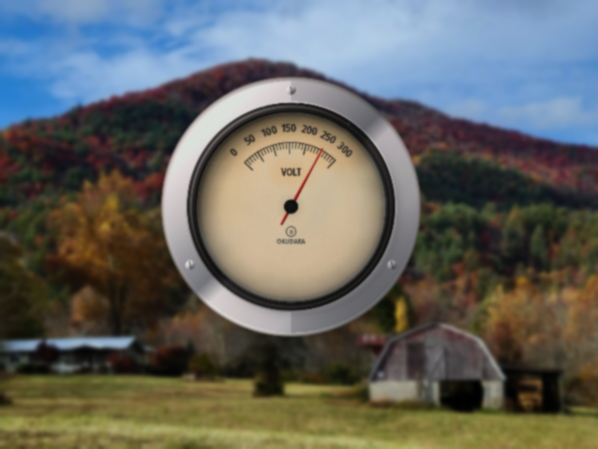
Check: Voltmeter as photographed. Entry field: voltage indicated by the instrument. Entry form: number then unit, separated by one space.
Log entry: 250 V
